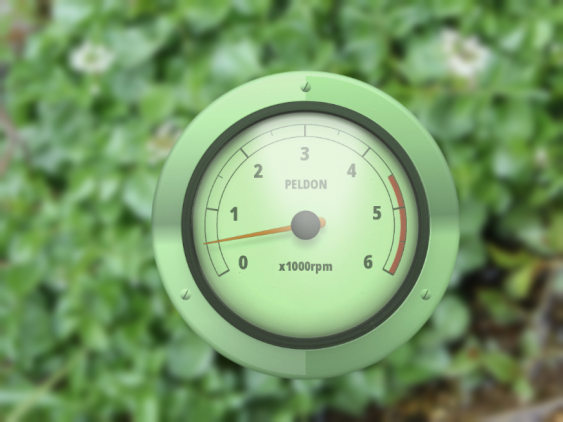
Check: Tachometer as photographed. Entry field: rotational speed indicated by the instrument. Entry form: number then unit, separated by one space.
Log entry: 500 rpm
